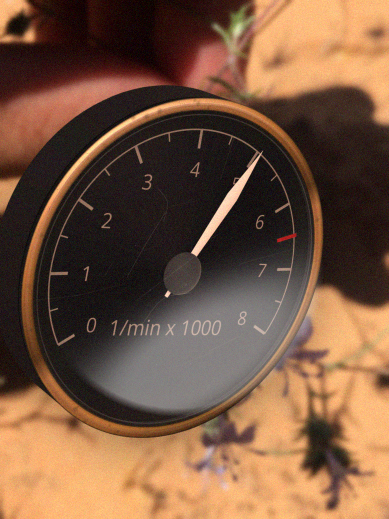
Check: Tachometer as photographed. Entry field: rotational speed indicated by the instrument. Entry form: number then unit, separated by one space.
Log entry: 5000 rpm
